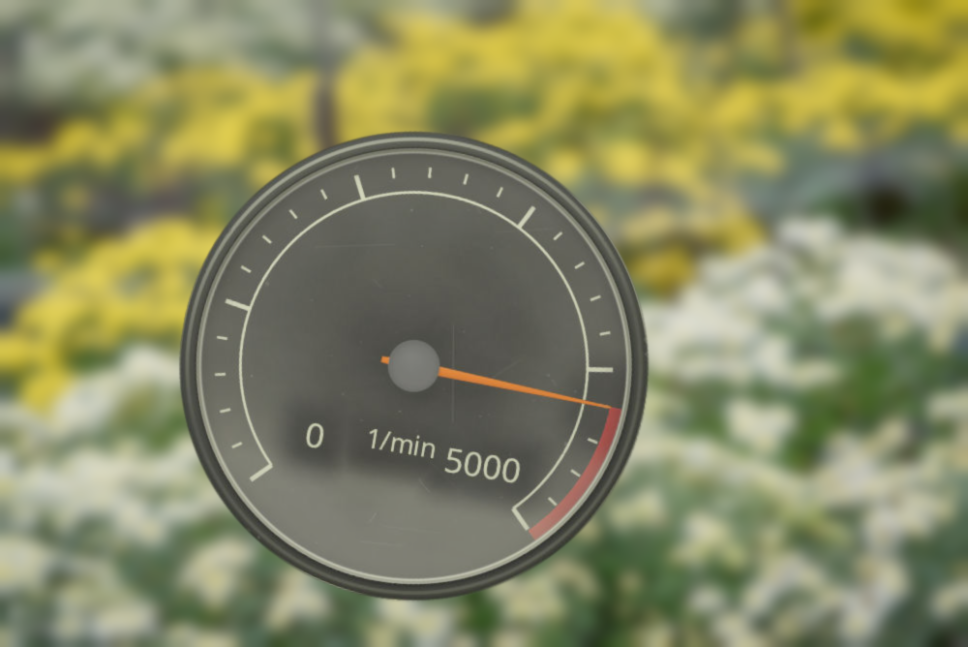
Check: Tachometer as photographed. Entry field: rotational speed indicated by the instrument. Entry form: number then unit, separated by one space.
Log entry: 4200 rpm
